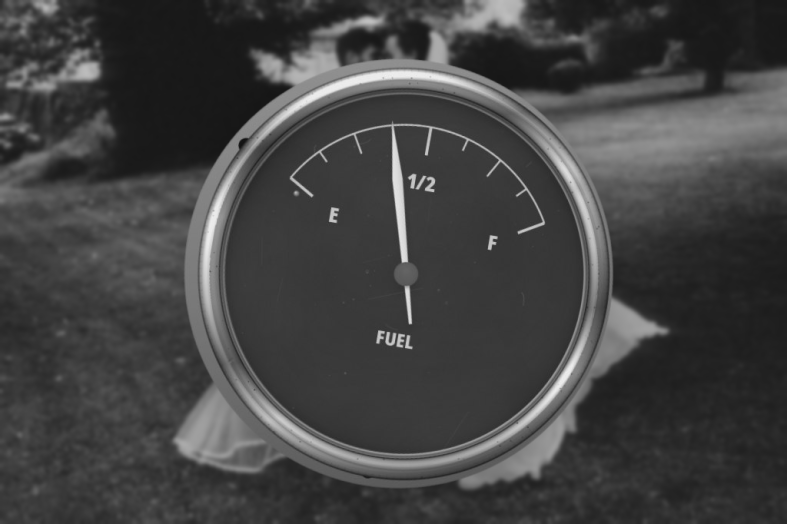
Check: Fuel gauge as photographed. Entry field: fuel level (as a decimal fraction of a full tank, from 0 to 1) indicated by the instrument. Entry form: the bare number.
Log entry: 0.375
